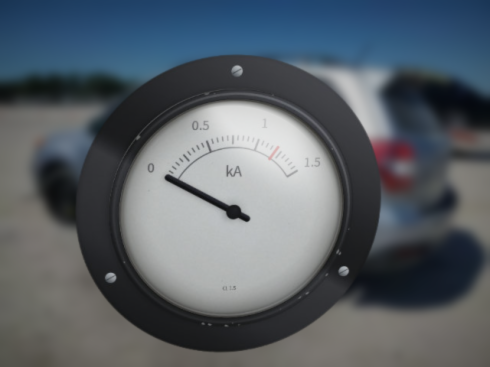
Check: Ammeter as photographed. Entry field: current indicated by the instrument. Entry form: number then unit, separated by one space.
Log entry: 0 kA
